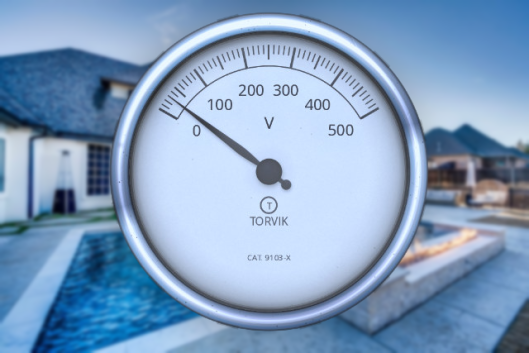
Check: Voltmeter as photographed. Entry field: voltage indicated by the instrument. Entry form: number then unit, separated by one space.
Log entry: 30 V
